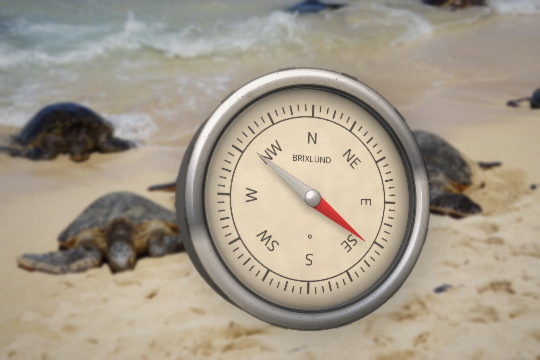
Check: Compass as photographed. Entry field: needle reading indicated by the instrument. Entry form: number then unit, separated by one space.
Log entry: 125 °
